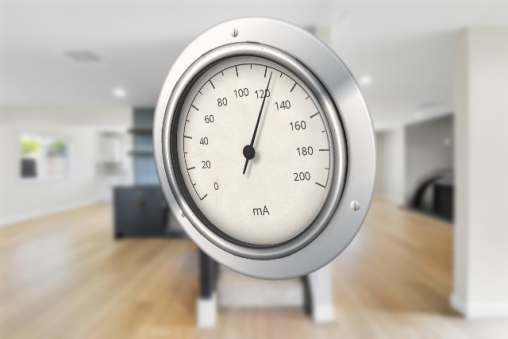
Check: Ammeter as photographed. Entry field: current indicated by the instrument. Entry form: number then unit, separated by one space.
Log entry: 125 mA
